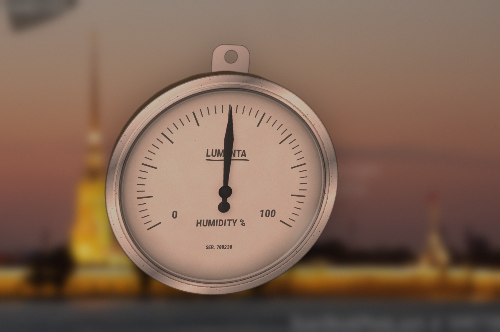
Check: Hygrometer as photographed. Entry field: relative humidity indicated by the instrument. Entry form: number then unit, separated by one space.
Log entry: 50 %
